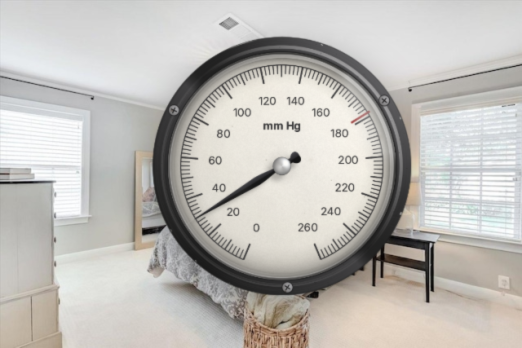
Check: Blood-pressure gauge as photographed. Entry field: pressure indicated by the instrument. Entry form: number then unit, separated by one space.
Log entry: 30 mmHg
